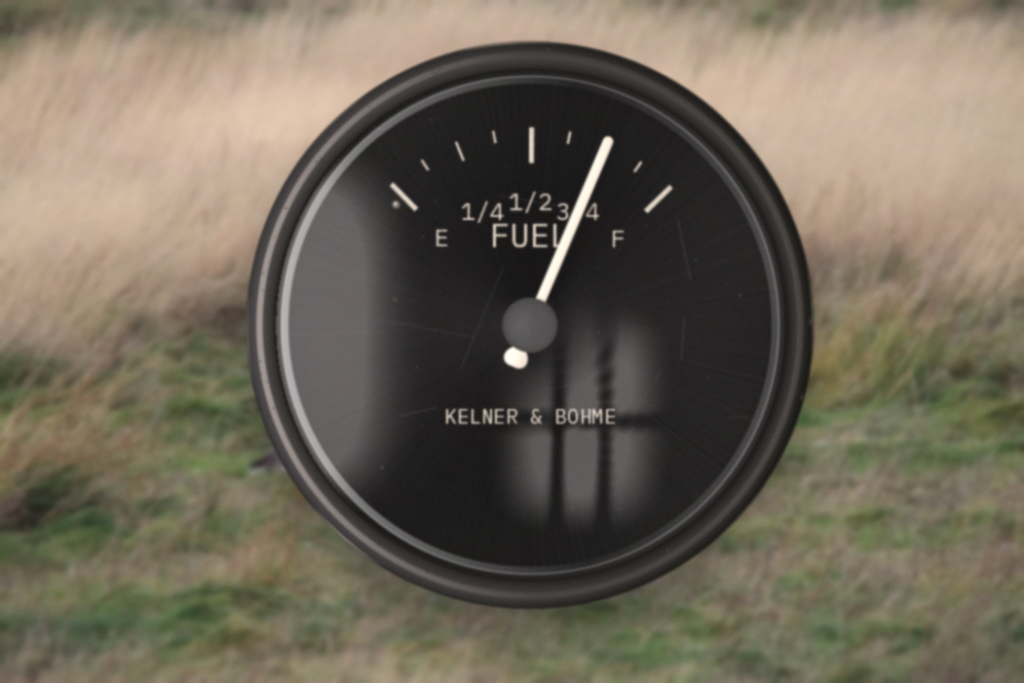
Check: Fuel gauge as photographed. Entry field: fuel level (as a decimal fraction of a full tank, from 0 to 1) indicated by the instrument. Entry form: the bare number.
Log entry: 0.75
